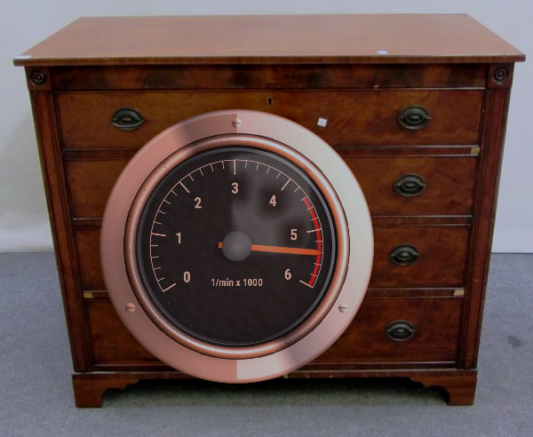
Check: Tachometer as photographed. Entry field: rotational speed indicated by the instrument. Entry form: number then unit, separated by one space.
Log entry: 5400 rpm
